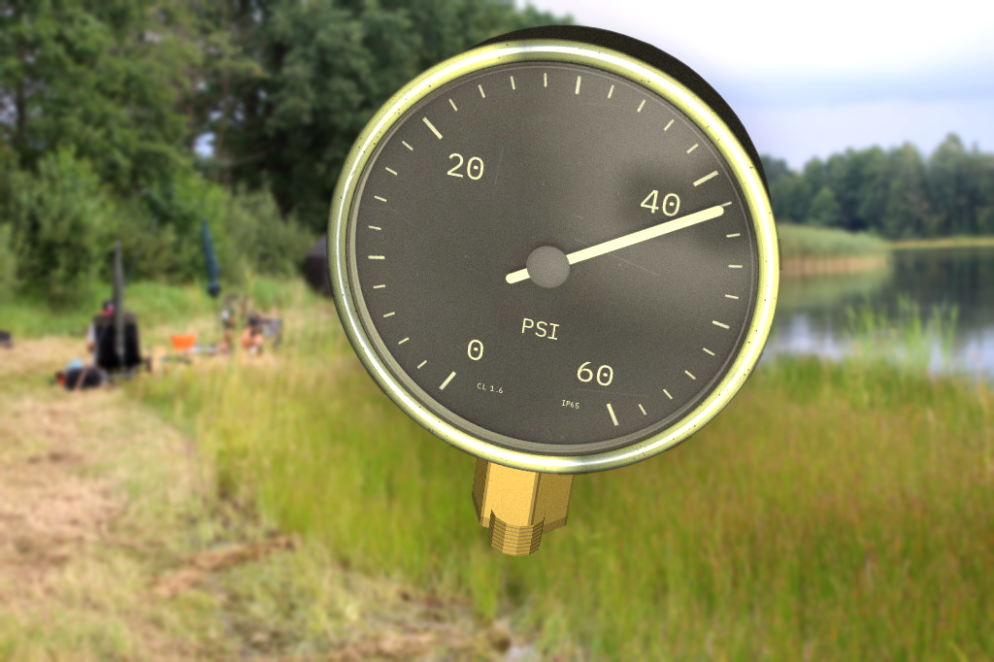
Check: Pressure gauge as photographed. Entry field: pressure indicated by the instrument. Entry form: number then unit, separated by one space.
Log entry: 42 psi
